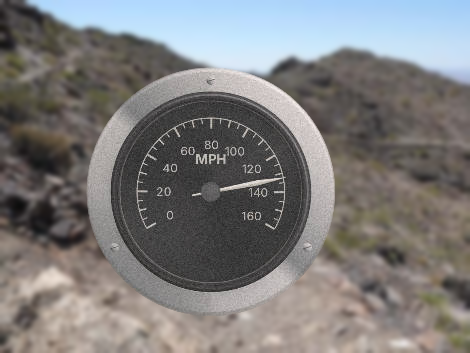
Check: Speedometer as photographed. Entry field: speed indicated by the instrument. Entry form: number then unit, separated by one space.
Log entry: 132.5 mph
